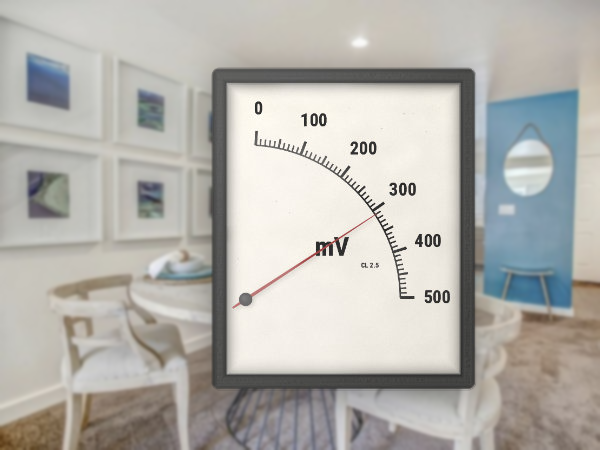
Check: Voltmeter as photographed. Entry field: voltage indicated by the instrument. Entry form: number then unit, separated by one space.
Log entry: 310 mV
